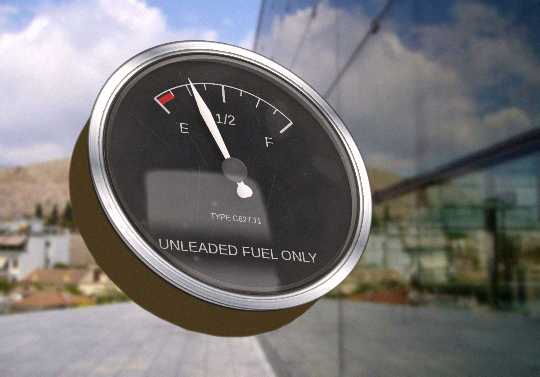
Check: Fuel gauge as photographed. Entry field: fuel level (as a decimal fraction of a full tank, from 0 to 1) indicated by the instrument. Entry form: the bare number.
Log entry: 0.25
